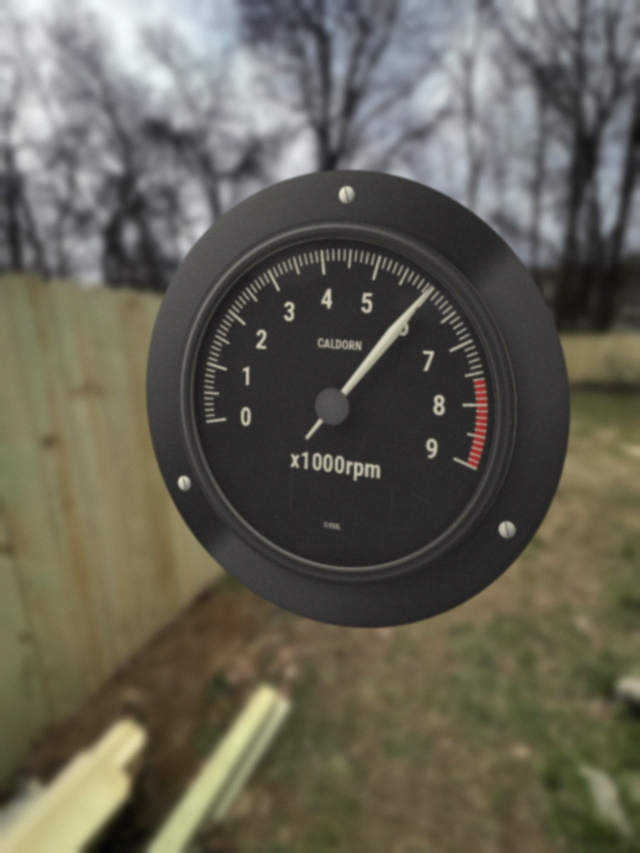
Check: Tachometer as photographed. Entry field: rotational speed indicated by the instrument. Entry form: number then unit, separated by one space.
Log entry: 6000 rpm
